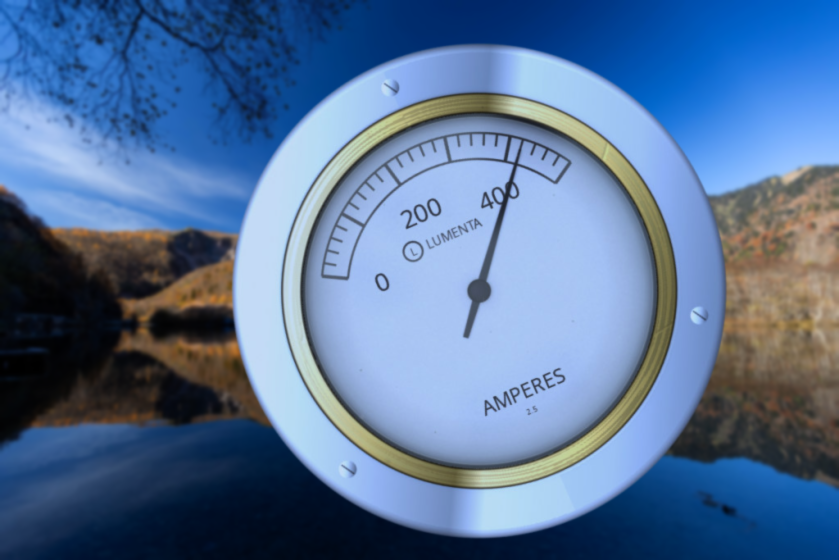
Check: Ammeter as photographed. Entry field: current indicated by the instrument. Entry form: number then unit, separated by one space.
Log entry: 420 A
